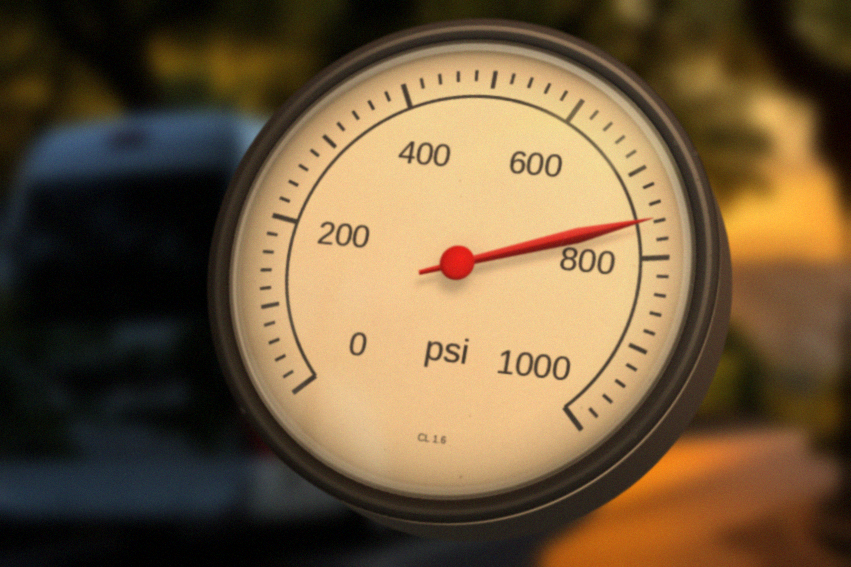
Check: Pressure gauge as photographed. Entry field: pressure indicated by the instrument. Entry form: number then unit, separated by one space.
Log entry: 760 psi
